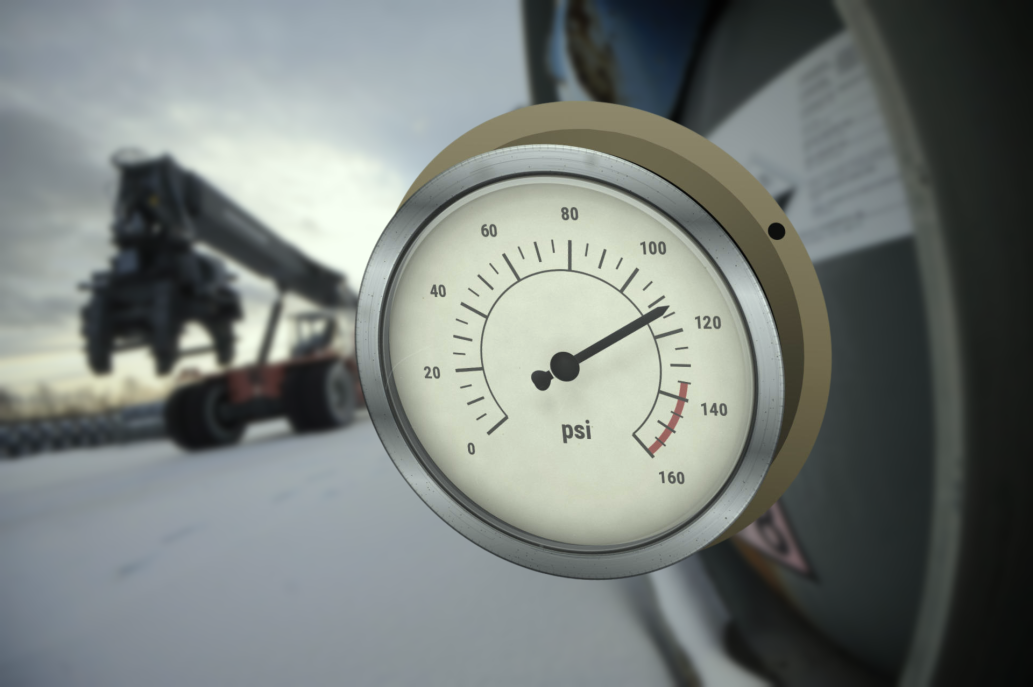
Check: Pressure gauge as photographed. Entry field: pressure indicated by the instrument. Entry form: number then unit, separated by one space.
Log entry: 112.5 psi
